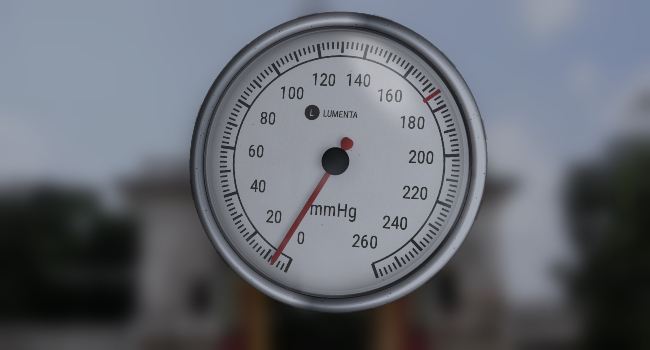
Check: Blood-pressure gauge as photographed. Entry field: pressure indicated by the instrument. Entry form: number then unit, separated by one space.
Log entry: 6 mmHg
